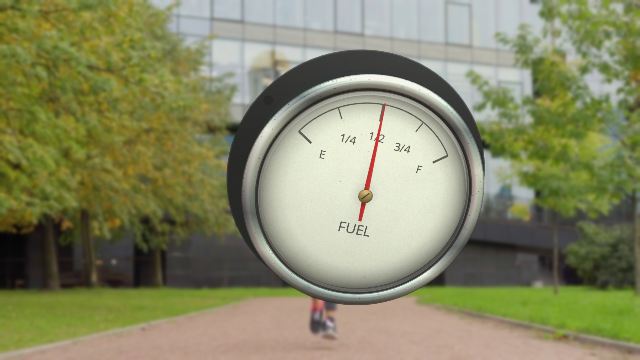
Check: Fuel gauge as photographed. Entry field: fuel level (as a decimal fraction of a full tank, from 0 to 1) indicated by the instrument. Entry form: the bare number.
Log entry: 0.5
